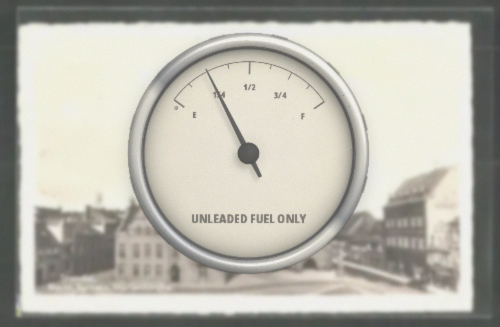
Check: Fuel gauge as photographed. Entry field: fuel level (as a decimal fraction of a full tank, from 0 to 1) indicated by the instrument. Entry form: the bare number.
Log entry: 0.25
